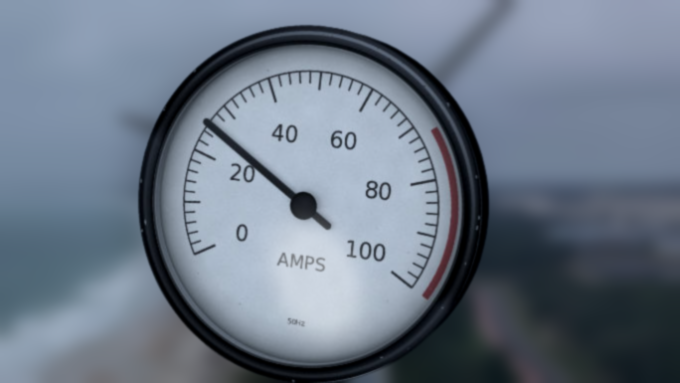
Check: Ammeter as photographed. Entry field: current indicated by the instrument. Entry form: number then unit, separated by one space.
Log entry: 26 A
